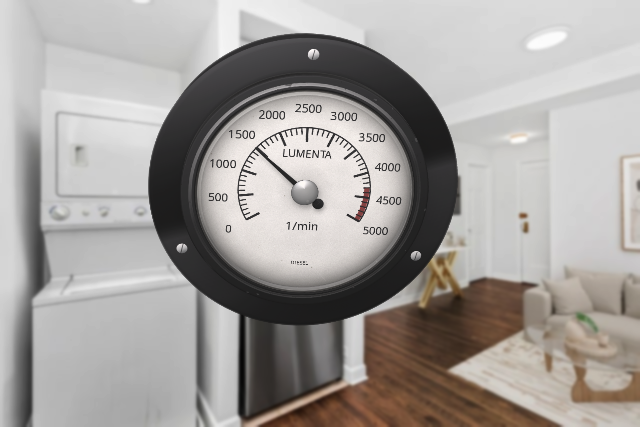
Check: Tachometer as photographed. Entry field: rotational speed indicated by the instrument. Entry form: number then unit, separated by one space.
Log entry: 1500 rpm
